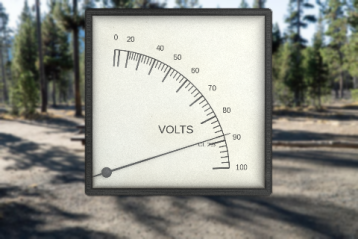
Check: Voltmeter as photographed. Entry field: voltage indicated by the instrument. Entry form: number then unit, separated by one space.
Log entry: 88 V
